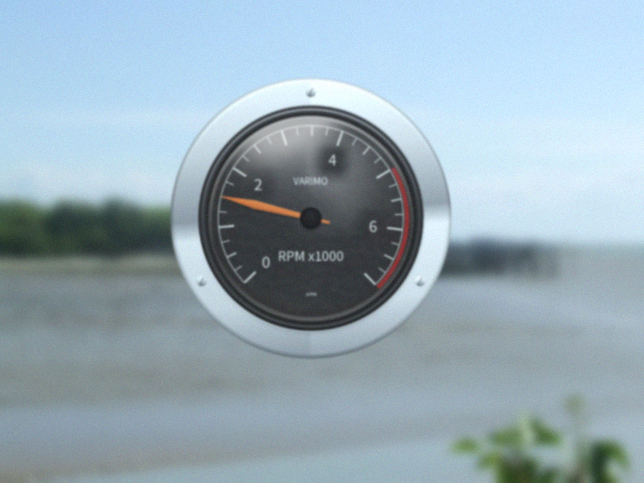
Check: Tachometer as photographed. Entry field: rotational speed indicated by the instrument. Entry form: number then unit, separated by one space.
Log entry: 1500 rpm
